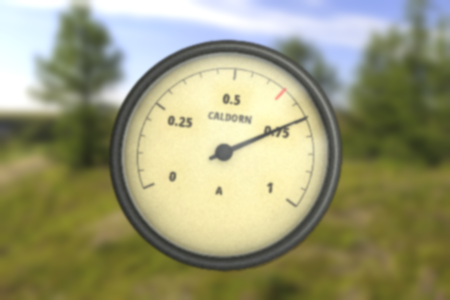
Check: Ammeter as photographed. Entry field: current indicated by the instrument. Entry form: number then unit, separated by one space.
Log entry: 0.75 A
